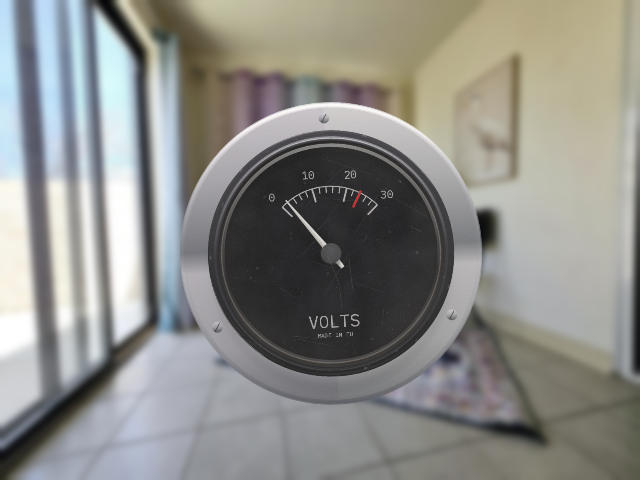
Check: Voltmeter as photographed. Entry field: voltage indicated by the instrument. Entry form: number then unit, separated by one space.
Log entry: 2 V
